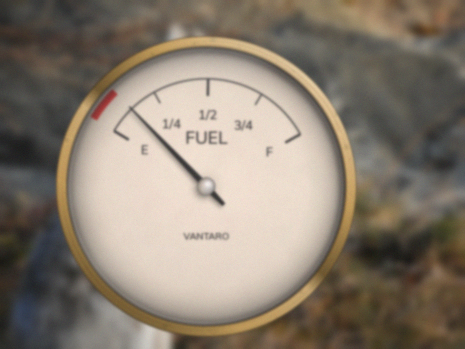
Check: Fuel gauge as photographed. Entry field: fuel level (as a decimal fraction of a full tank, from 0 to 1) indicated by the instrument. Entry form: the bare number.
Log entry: 0.125
